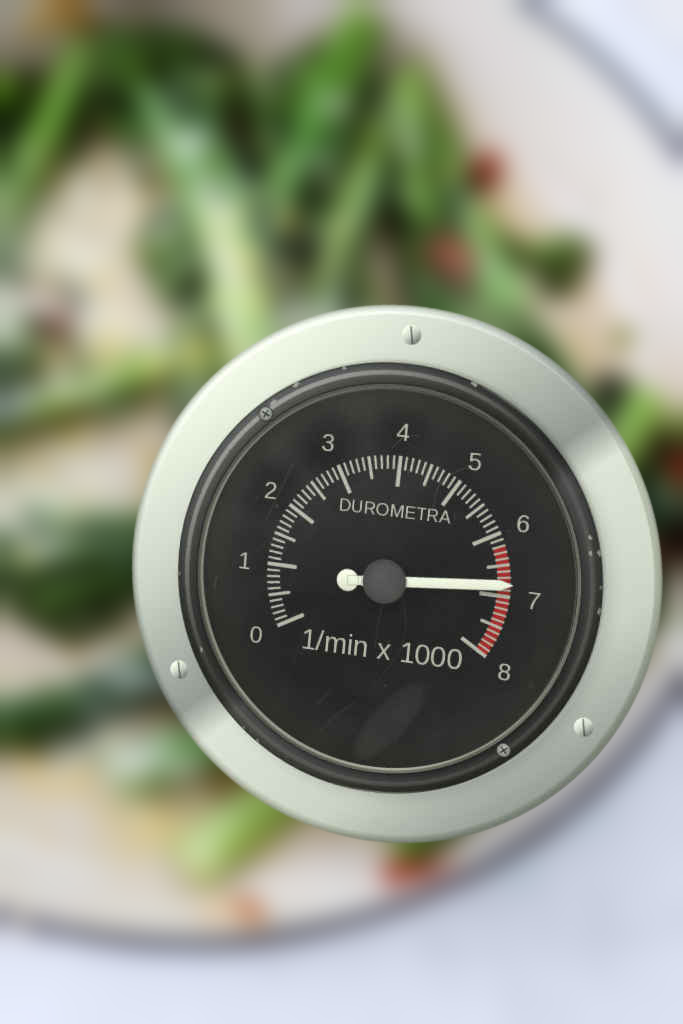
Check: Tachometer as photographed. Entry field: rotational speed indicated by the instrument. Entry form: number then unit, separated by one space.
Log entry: 6800 rpm
